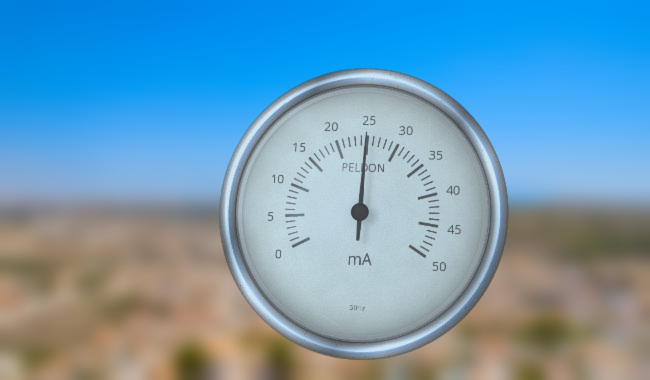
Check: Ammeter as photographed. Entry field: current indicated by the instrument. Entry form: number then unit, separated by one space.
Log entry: 25 mA
